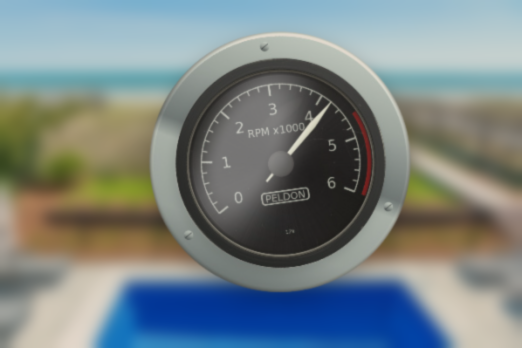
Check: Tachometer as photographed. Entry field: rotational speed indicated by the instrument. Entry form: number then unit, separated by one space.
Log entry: 4200 rpm
